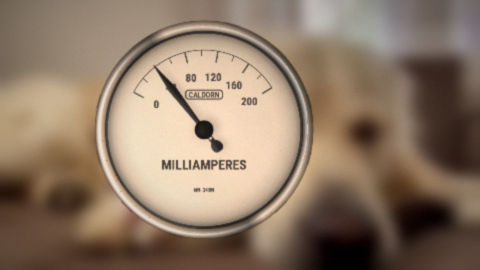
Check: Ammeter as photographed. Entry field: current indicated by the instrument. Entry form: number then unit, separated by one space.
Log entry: 40 mA
